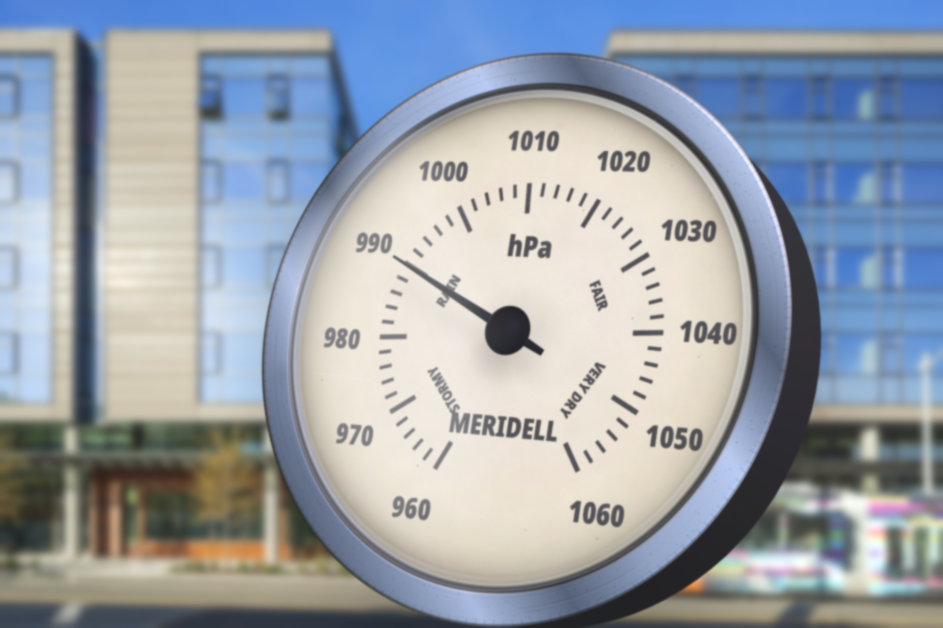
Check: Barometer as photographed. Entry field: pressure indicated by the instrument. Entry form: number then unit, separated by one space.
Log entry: 990 hPa
